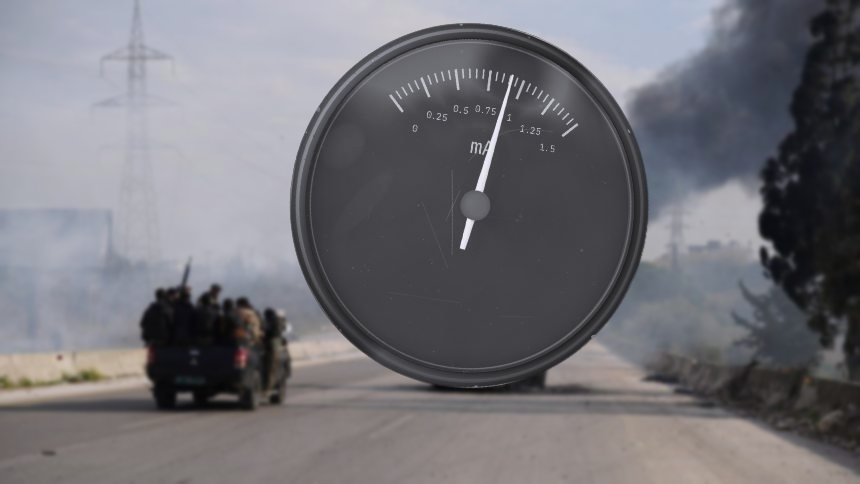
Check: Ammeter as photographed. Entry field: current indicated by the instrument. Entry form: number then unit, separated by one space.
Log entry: 0.9 mA
